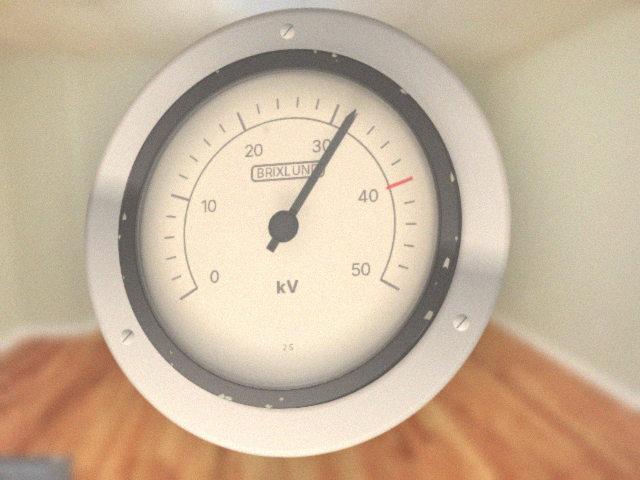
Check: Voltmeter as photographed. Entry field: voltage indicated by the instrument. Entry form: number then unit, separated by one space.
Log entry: 32 kV
